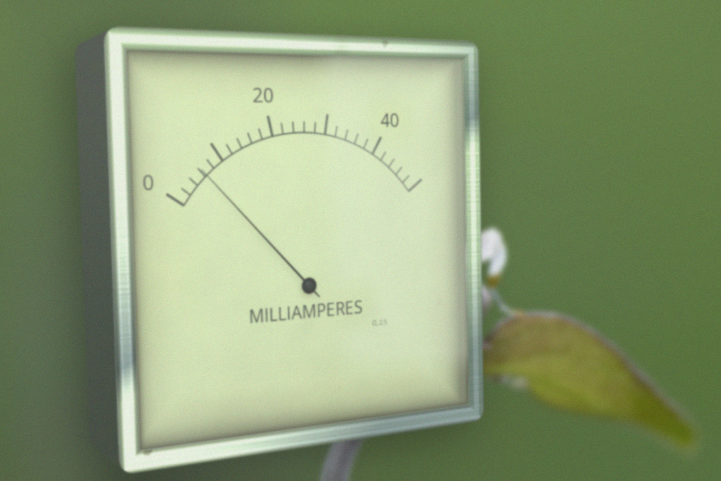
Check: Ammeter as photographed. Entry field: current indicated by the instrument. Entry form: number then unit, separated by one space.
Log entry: 6 mA
